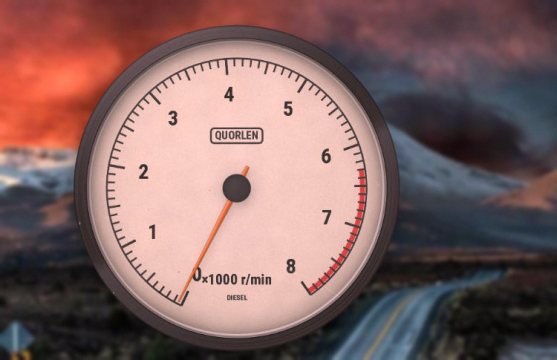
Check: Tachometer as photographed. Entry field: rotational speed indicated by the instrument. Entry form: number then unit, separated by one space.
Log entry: 50 rpm
